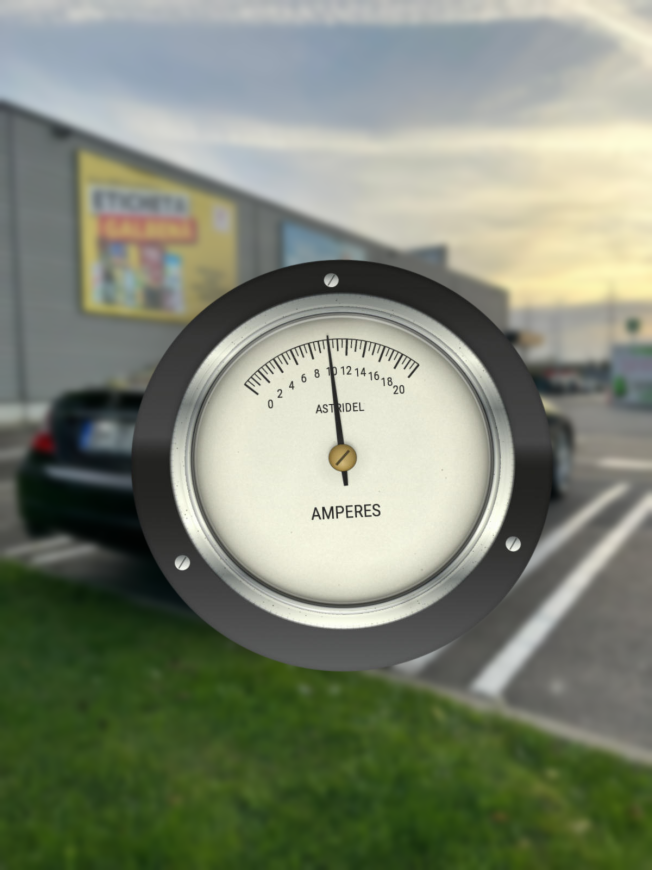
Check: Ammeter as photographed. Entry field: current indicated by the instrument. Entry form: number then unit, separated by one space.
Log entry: 10 A
